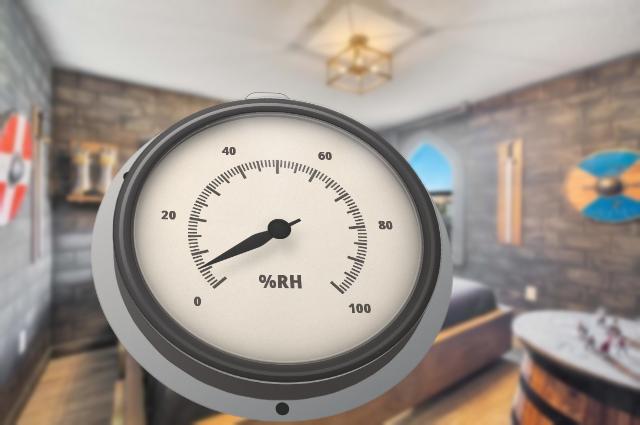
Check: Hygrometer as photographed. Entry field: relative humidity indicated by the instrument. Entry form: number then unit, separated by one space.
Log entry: 5 %
